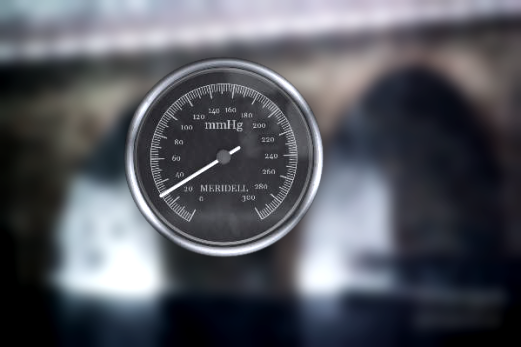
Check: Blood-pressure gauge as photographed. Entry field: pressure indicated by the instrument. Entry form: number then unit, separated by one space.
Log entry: 30 mmHg
